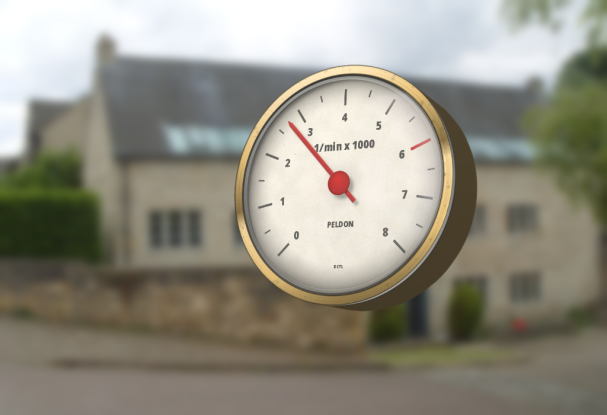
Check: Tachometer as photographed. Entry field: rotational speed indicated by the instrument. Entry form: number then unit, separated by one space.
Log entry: 2750 rpm
